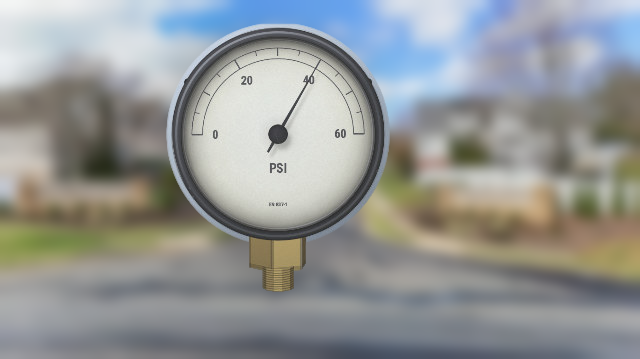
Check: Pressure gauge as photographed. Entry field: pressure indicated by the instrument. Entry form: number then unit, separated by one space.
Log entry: 40 psi
